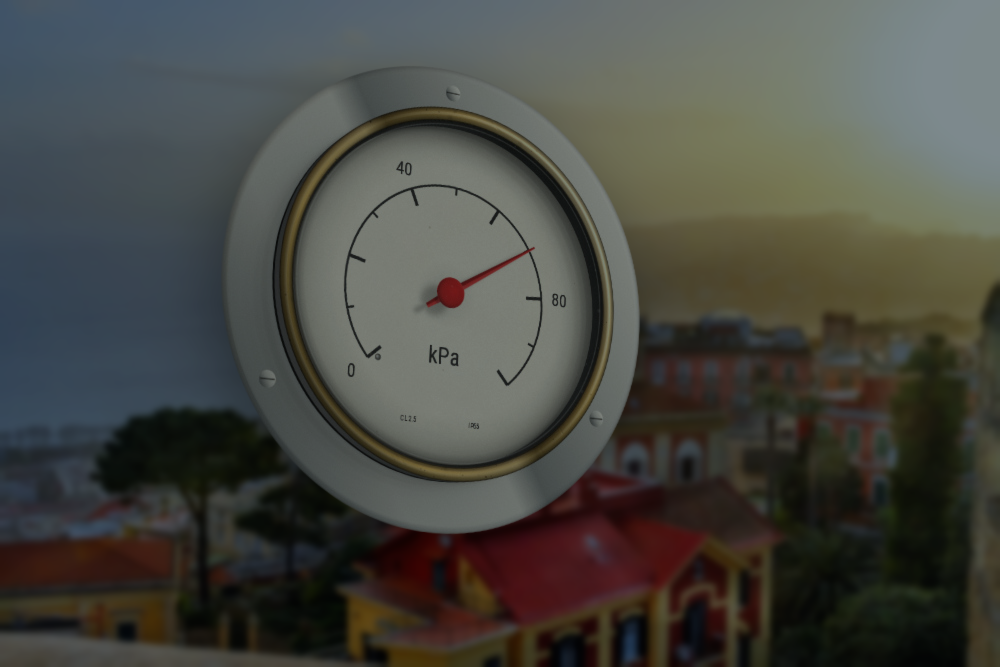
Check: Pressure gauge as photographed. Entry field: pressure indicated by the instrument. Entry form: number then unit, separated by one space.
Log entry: 70 kPa
